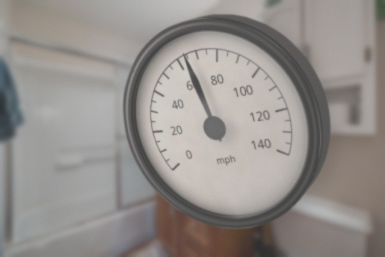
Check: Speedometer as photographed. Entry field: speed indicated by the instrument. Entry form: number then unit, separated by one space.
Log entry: 65 mph
